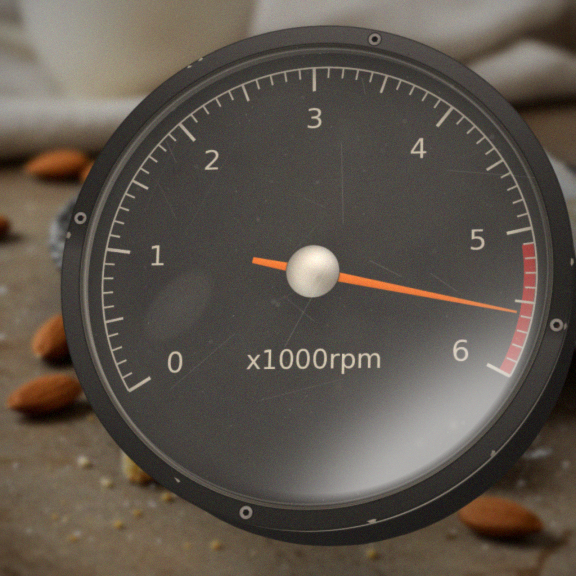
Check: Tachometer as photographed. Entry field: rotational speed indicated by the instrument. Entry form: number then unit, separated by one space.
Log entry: 5600 rpm
